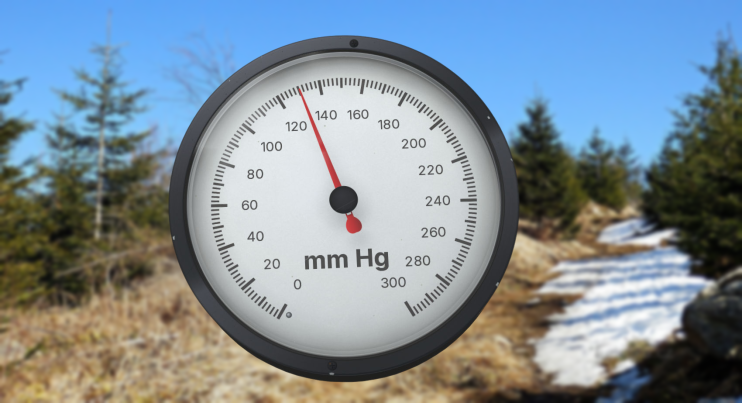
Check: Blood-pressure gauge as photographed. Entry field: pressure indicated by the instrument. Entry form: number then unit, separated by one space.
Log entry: 130 mmHg
